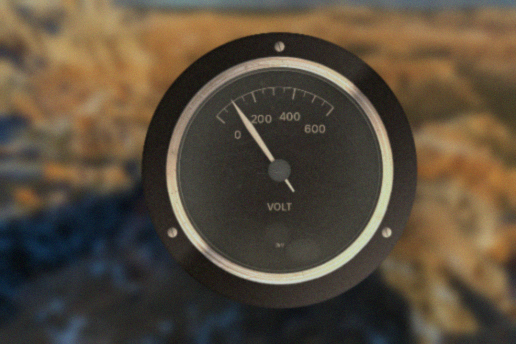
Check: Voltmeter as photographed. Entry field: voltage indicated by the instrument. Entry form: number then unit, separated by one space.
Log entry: 100 V
